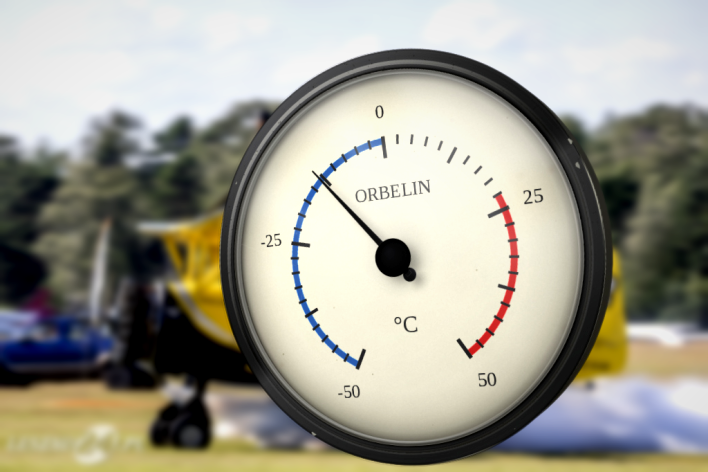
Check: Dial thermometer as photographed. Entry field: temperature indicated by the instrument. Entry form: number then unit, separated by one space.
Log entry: -12.5 °C
